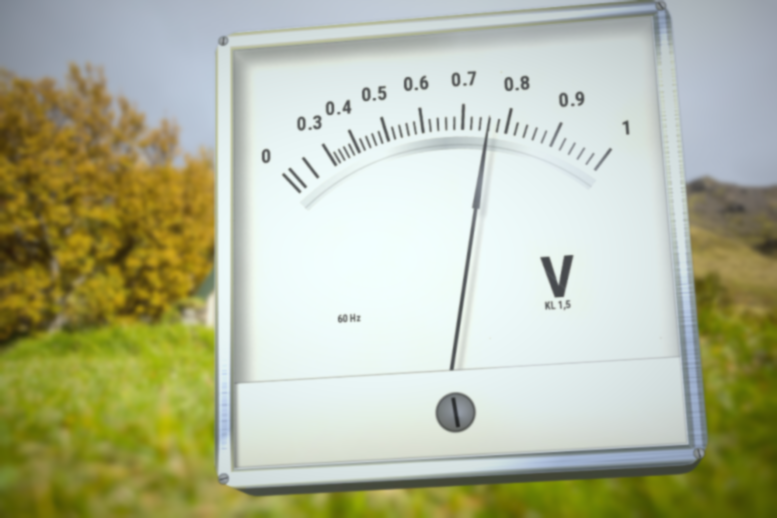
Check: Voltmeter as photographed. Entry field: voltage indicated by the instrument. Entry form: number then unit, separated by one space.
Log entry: 0.76 V
